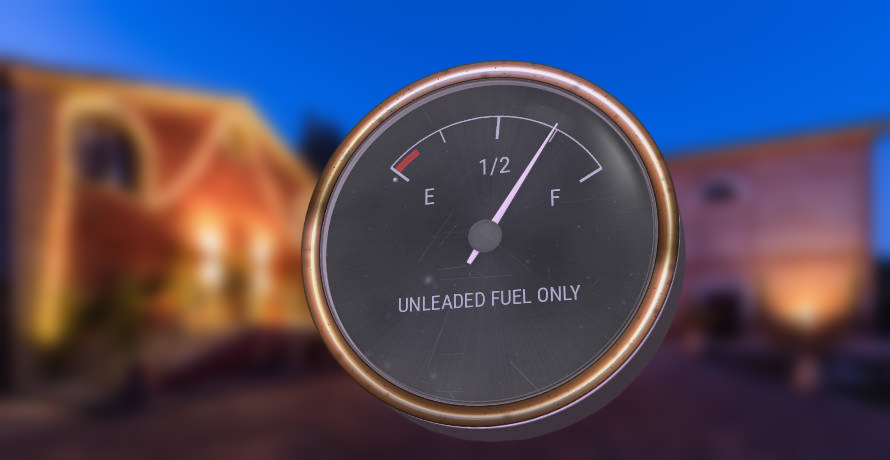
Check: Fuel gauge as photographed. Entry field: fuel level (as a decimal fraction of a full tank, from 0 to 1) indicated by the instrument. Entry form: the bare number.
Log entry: 0.75
